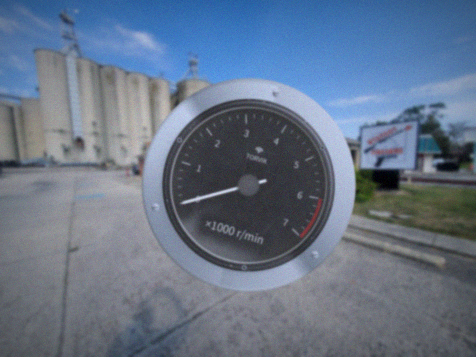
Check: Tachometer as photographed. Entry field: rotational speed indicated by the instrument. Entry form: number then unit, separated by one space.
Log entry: 0 rpm
